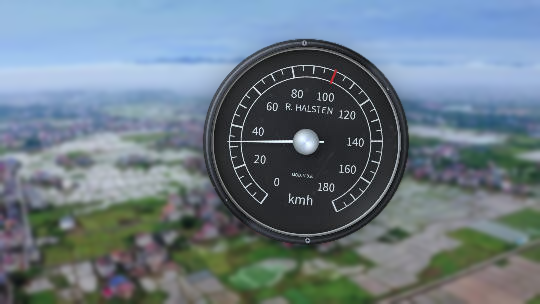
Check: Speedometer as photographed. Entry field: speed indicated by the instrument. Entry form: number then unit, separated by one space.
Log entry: 32.5 km/h
